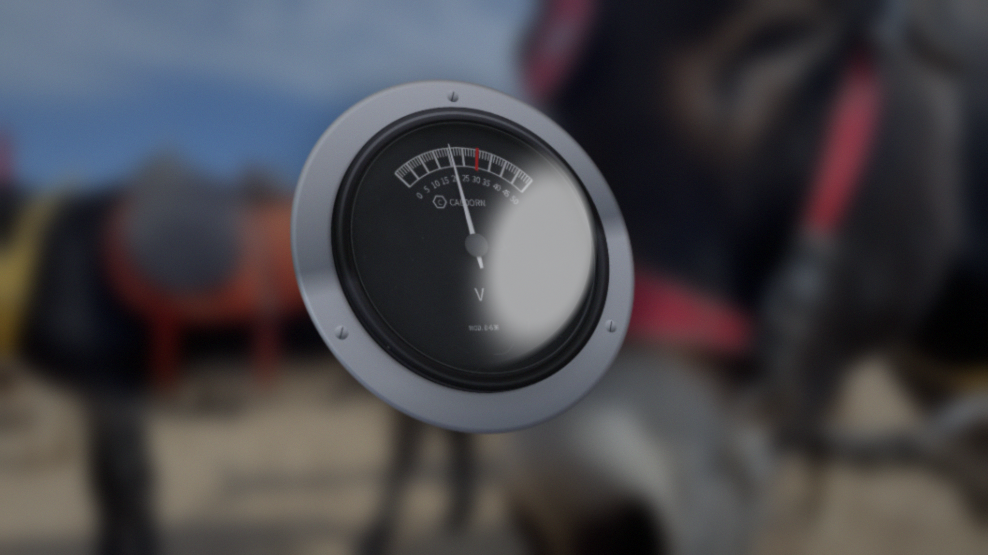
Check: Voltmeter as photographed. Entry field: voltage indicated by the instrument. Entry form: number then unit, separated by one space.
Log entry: 20 V
